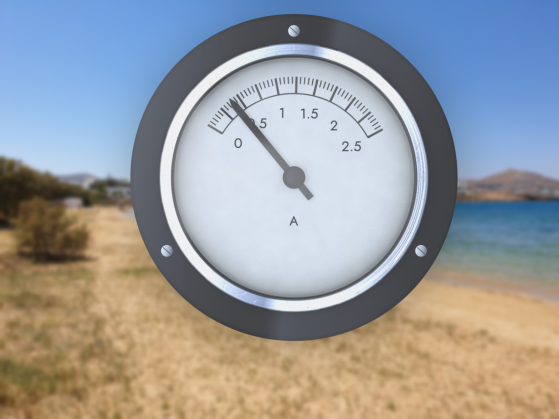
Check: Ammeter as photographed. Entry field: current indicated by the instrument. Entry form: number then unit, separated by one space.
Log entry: 0.4 A
